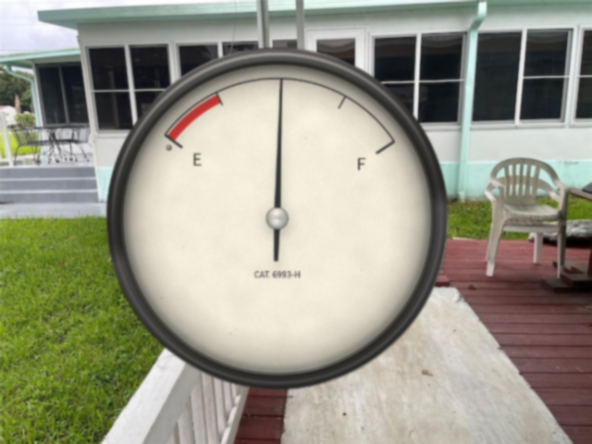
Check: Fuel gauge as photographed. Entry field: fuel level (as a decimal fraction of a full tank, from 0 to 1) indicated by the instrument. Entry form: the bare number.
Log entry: 0.5
